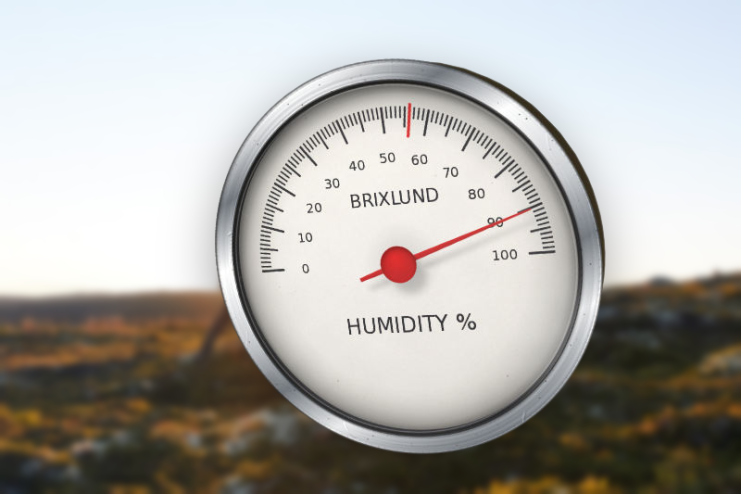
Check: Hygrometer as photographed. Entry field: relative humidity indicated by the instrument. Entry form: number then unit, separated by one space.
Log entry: 90 %
